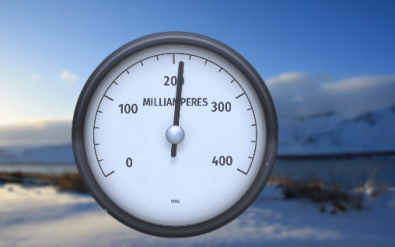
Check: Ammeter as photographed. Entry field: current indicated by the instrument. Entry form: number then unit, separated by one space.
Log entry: 210 mA
